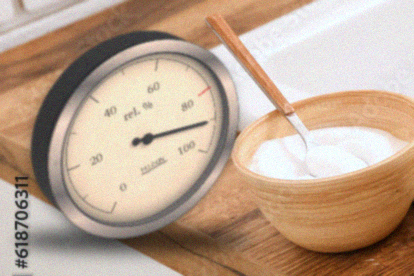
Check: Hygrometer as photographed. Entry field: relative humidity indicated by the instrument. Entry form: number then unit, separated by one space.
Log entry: 90 %
